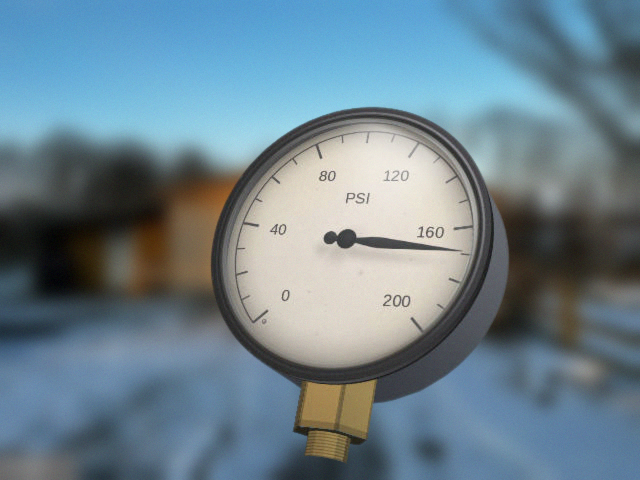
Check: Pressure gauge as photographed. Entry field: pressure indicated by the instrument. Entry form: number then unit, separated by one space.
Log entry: 170 psi
